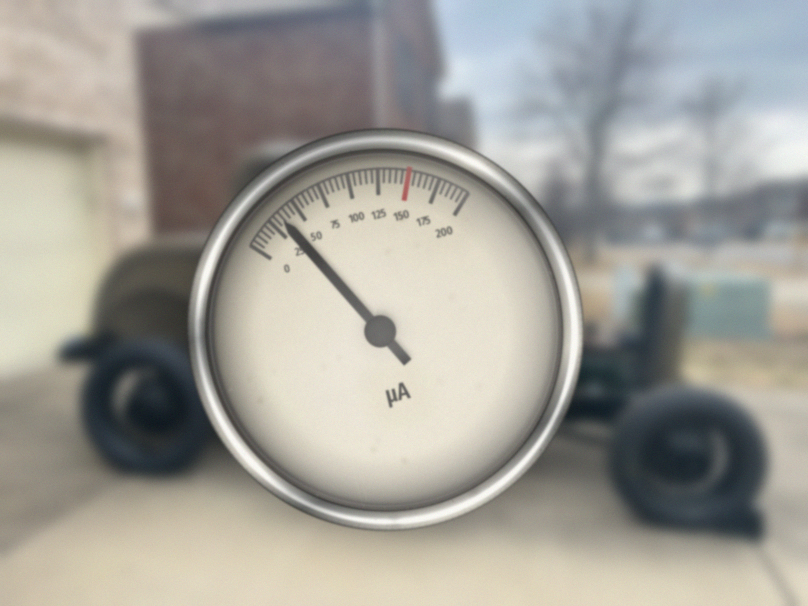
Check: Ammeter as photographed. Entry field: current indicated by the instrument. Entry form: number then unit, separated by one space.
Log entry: 35 µA
